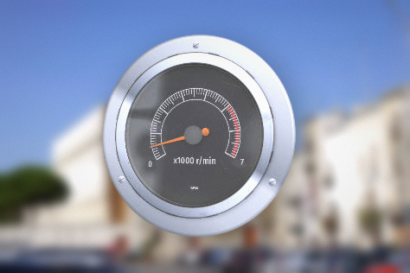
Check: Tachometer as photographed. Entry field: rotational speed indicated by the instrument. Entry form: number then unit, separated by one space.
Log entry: 500 rpm
